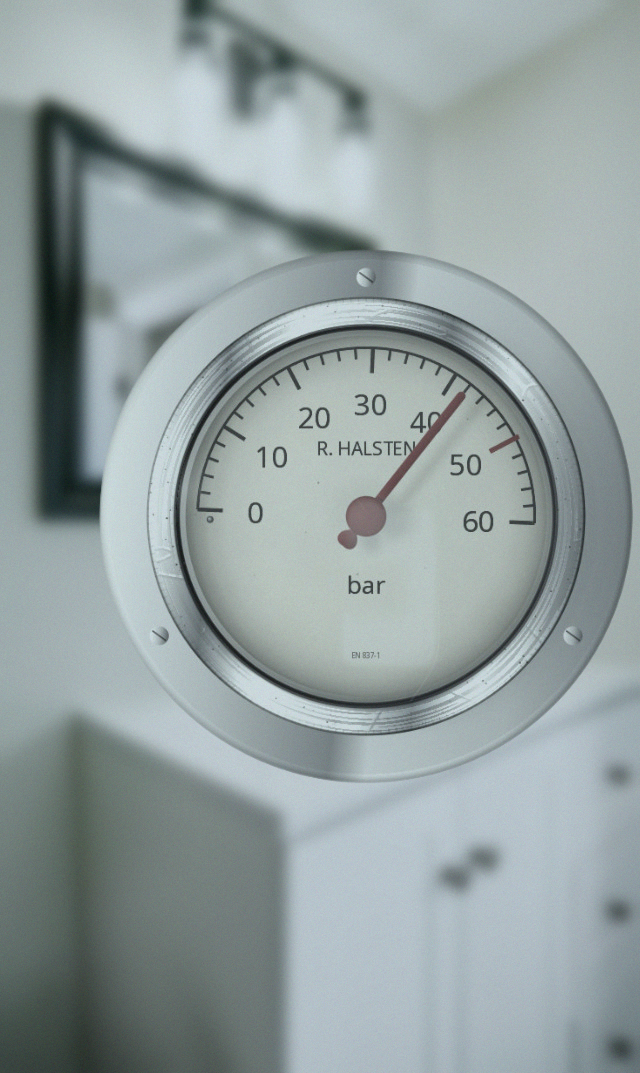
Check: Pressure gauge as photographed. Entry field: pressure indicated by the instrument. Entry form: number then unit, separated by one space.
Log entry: 42 bar
